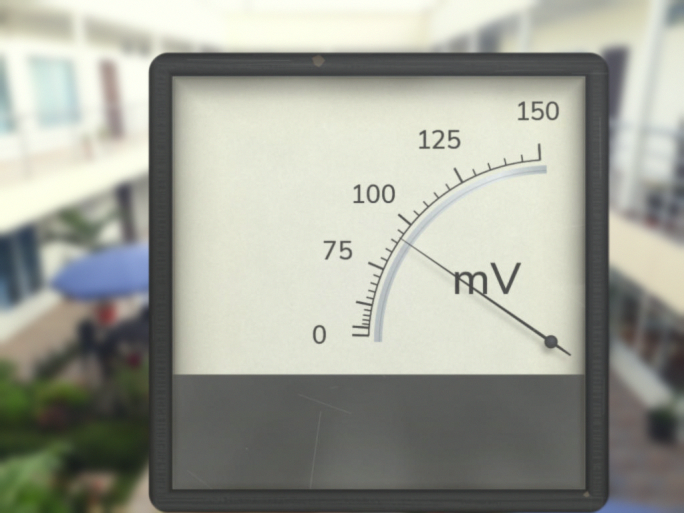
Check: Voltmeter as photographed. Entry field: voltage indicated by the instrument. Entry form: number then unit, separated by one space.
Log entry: 92.5 mV
